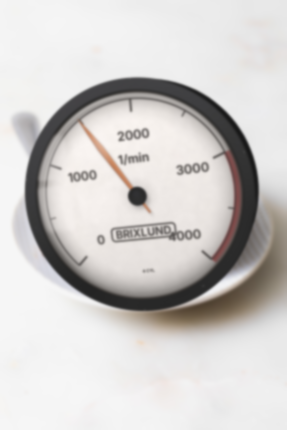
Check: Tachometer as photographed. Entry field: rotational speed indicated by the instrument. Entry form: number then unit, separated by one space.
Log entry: 1500 rpm
